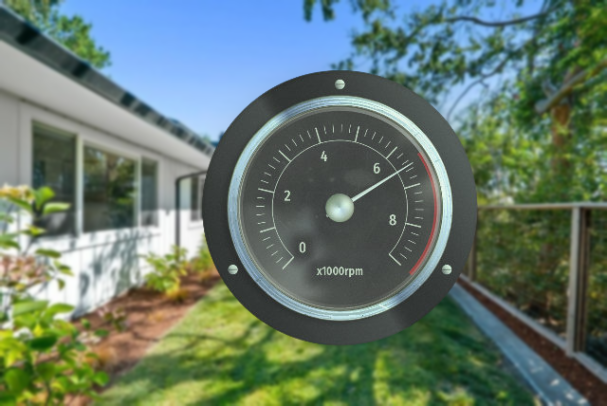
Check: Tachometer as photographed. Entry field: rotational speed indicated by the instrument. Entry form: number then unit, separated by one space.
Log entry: 6500 rpm
